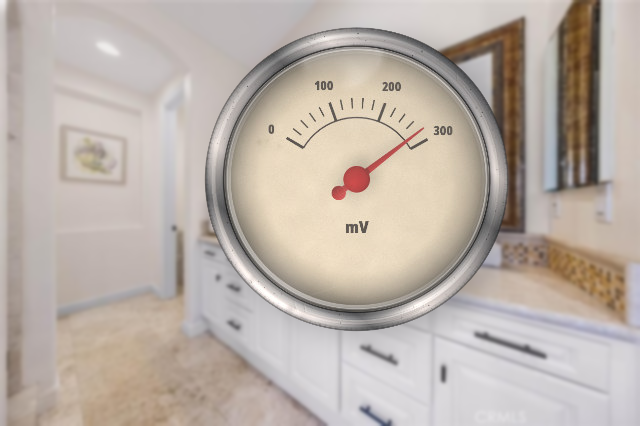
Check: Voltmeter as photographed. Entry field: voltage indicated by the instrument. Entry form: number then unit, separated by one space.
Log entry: 280 mV
